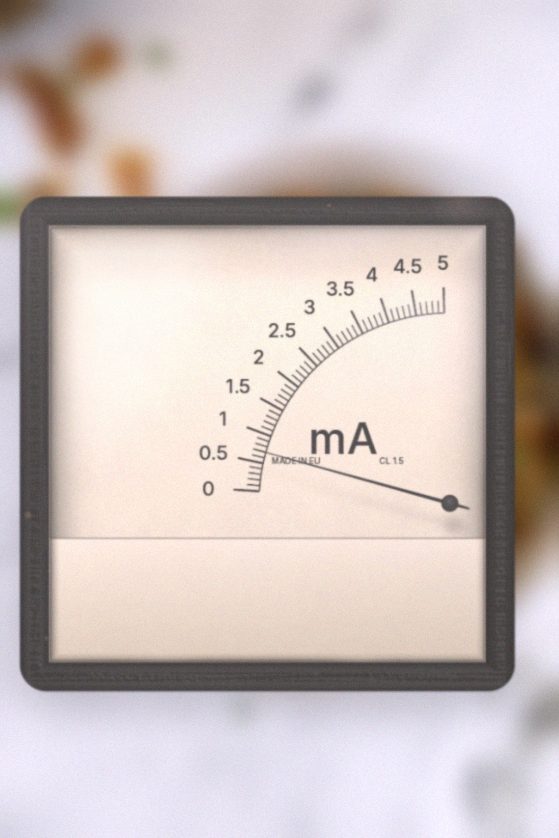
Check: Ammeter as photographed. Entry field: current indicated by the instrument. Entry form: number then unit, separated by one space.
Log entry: 0.7 mA
